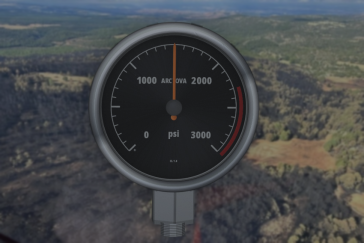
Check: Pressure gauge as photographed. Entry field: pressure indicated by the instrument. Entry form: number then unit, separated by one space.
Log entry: 1500 psi
